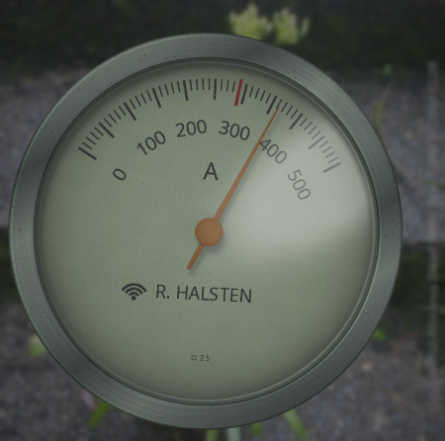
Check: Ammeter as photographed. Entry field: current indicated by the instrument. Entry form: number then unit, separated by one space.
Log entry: 360 A
